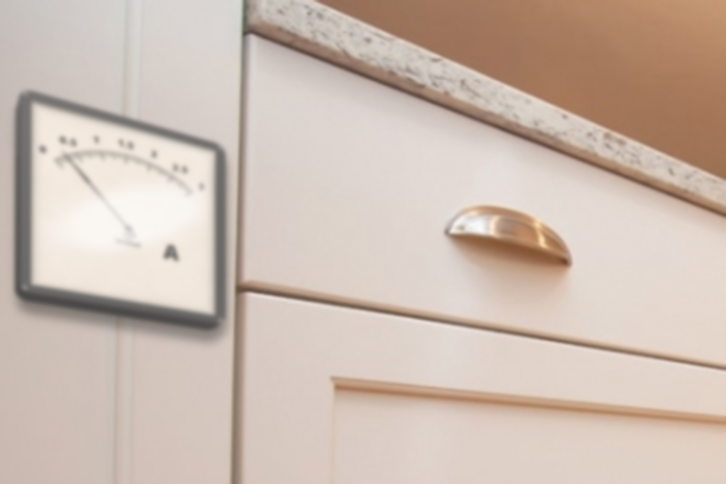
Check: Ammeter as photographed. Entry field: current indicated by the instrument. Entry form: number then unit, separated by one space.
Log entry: 0.25 A
